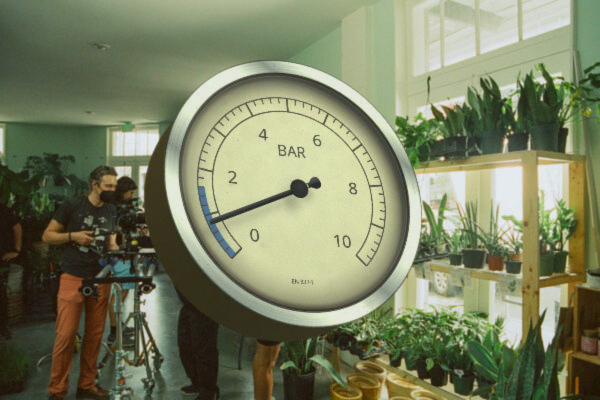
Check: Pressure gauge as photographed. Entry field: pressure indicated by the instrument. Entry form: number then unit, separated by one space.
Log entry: 0.8 bar
